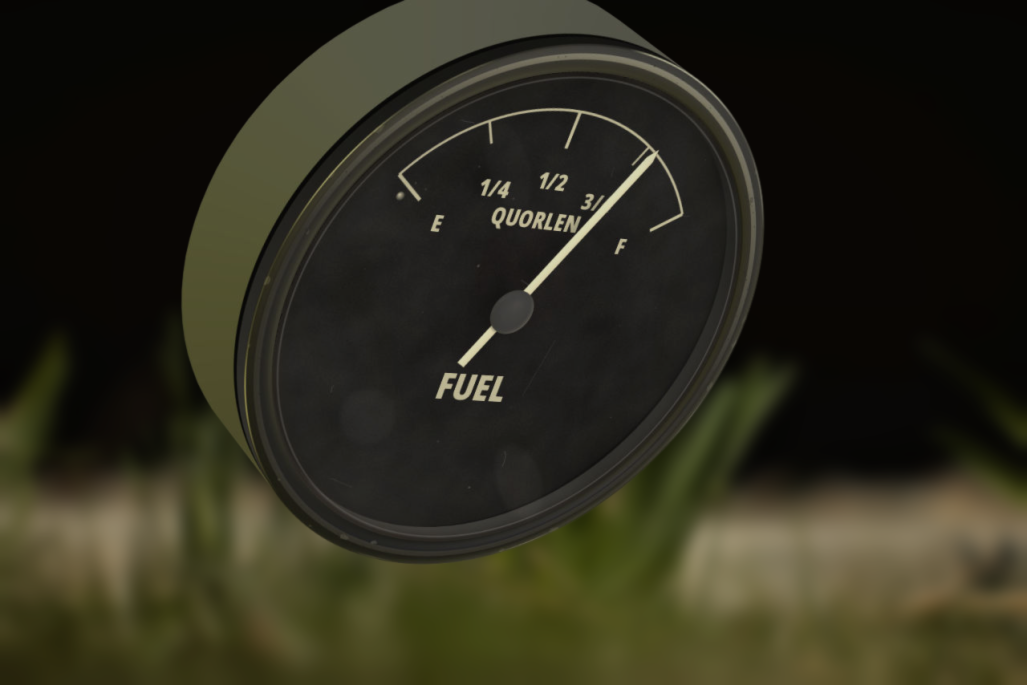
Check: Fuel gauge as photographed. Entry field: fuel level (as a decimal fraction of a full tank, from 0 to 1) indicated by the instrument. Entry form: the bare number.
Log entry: 0.75
